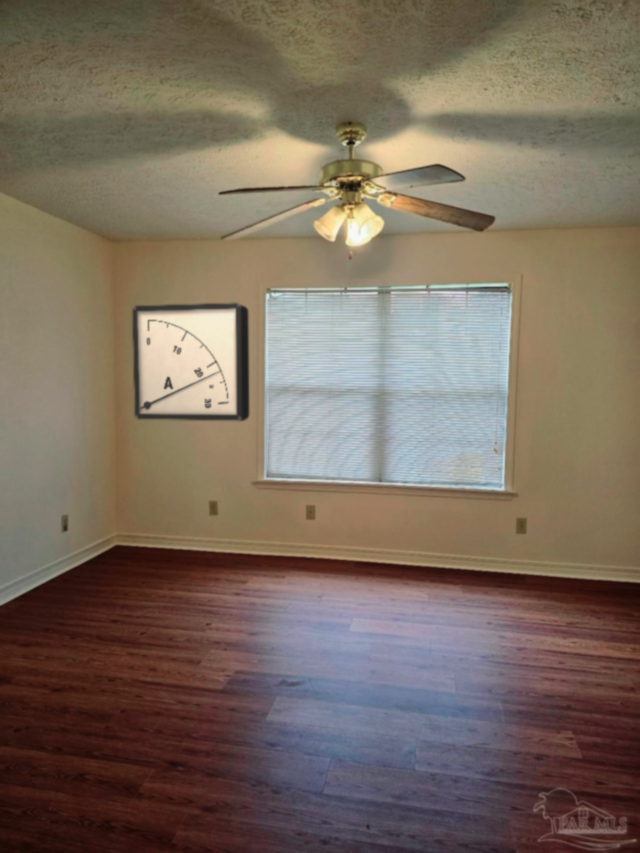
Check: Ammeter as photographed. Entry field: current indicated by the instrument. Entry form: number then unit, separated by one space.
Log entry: 22.5 A
